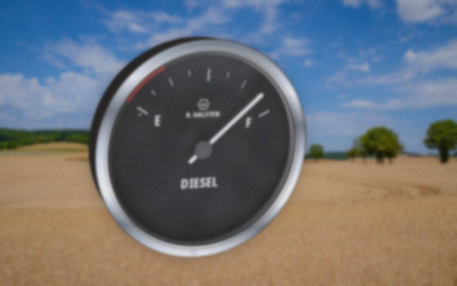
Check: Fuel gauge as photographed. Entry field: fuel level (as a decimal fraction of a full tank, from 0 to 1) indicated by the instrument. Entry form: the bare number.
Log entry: 0.875
